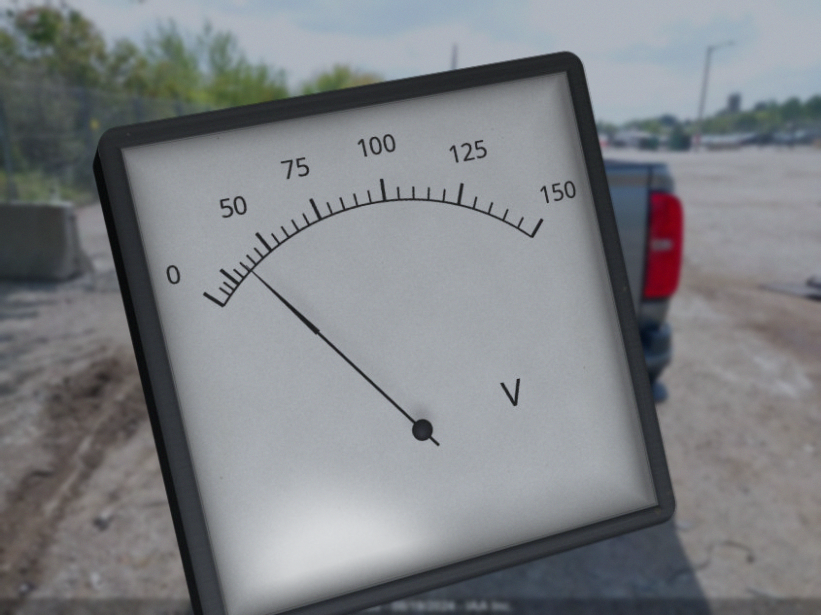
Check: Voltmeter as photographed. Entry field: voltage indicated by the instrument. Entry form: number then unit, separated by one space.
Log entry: 35 V
